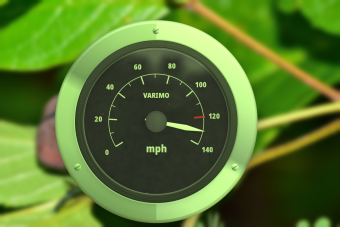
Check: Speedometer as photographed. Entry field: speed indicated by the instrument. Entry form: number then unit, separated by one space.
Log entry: 130 mph
